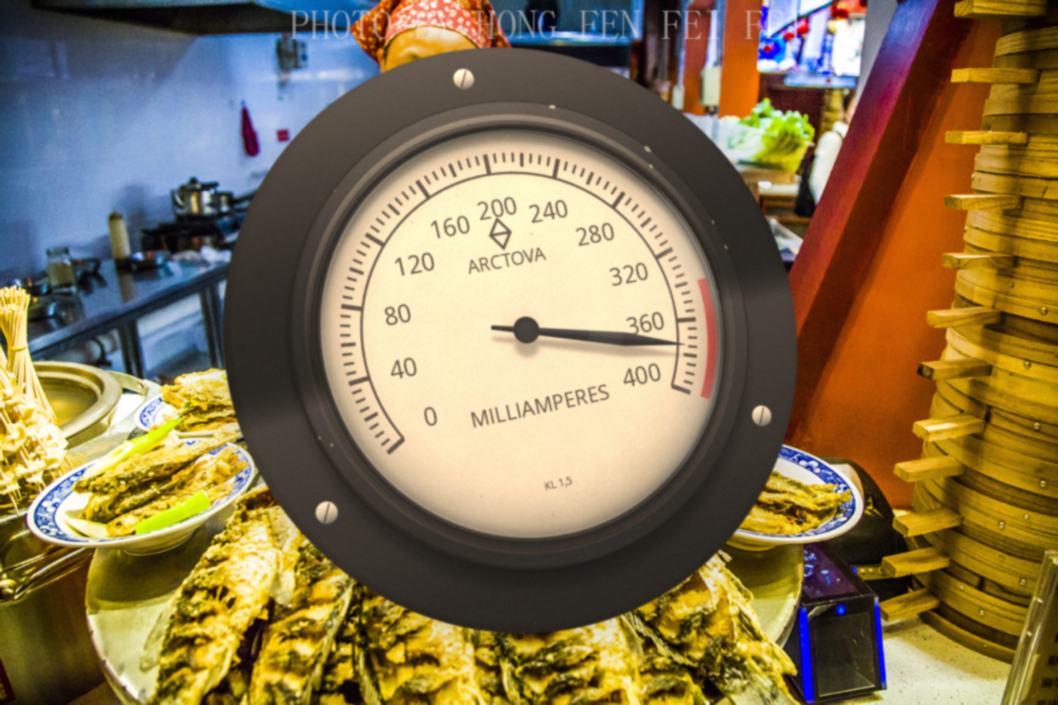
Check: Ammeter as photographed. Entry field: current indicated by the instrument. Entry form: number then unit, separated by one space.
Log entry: 375 mA
